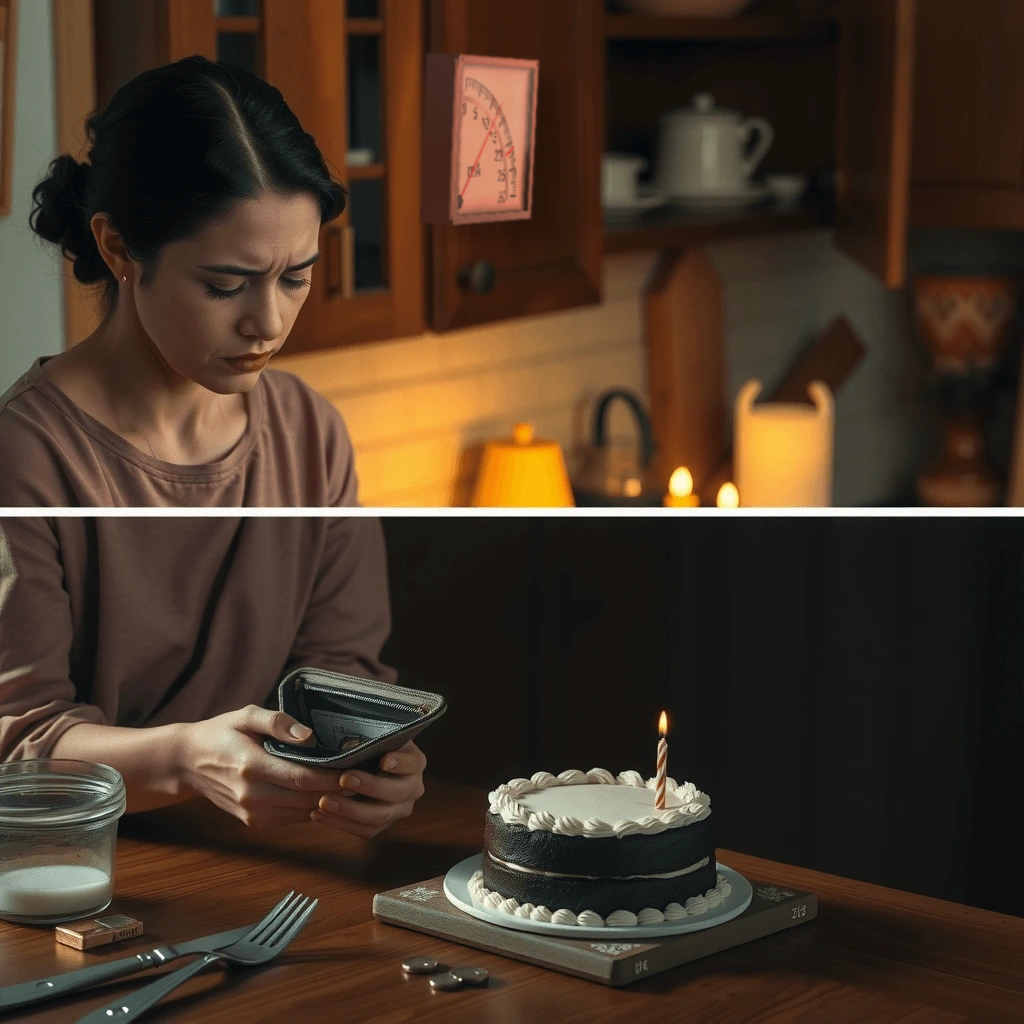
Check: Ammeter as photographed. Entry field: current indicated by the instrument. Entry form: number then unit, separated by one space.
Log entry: 12.5 mA
